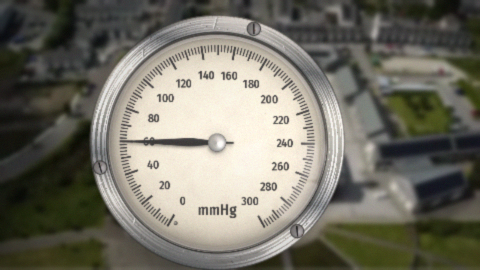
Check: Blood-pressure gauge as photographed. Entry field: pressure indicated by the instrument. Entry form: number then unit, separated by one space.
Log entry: 60 mmHg
